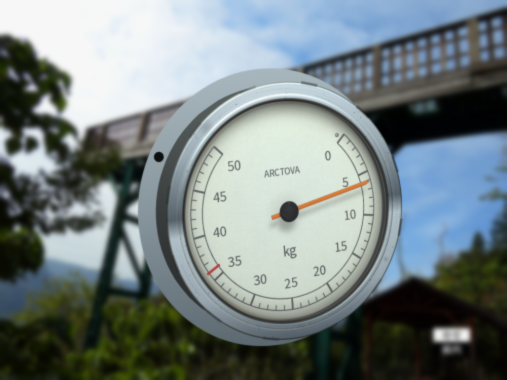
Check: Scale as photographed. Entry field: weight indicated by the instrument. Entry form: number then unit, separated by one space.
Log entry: 6 kg
